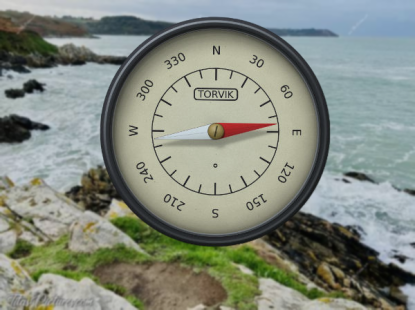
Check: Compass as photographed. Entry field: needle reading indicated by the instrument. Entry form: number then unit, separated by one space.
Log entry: 82.5 °
